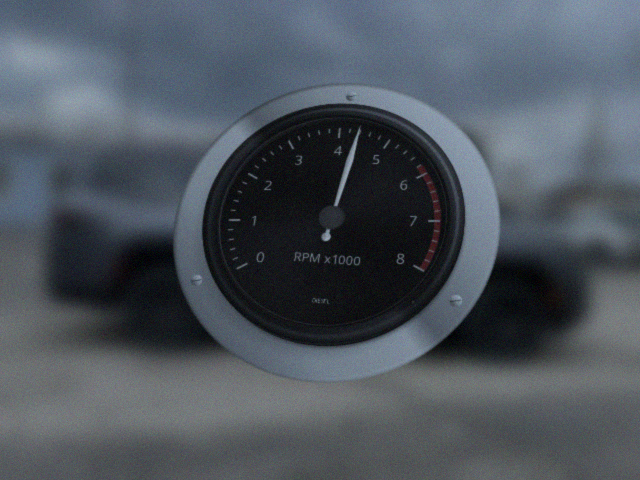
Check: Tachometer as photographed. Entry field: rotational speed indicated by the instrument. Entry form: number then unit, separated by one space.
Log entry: 4400 rpm
